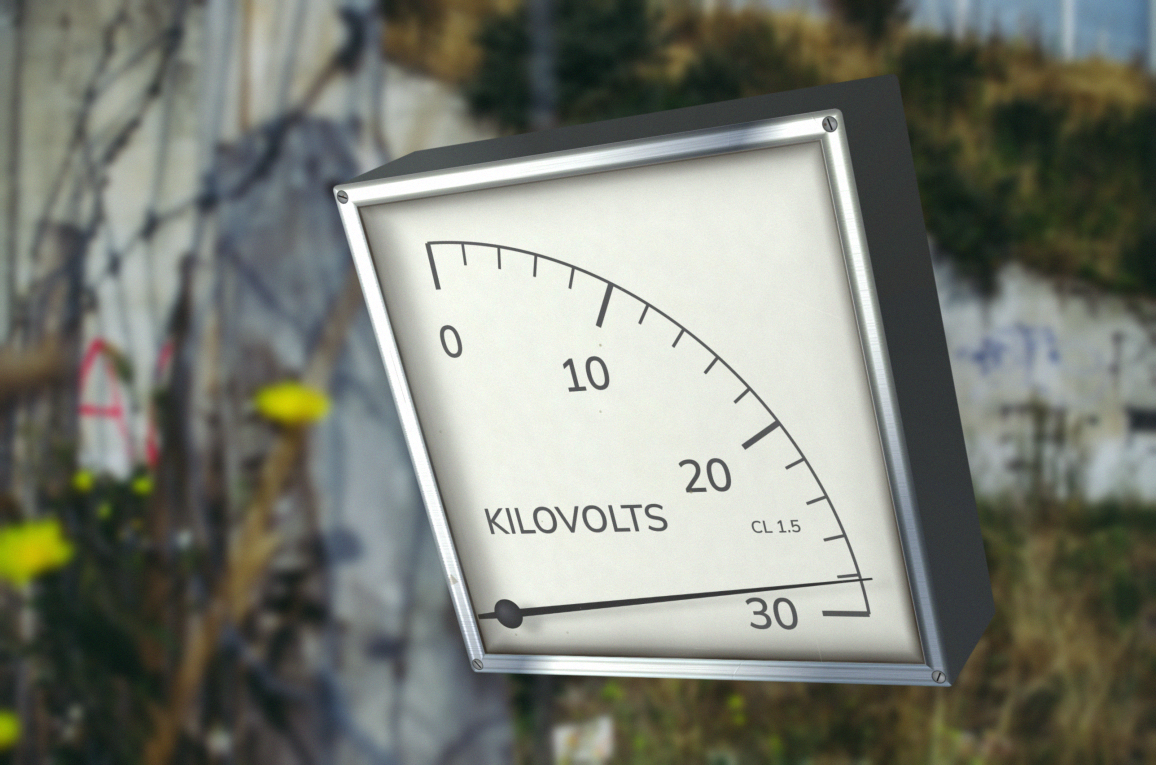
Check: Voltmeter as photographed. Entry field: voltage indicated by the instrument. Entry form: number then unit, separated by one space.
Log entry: 28 kV
